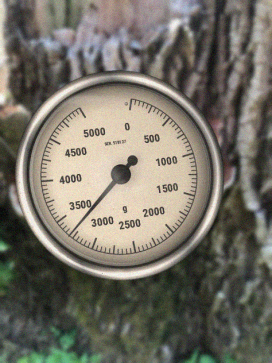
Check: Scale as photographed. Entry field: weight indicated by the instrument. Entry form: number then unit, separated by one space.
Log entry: 3300 g
